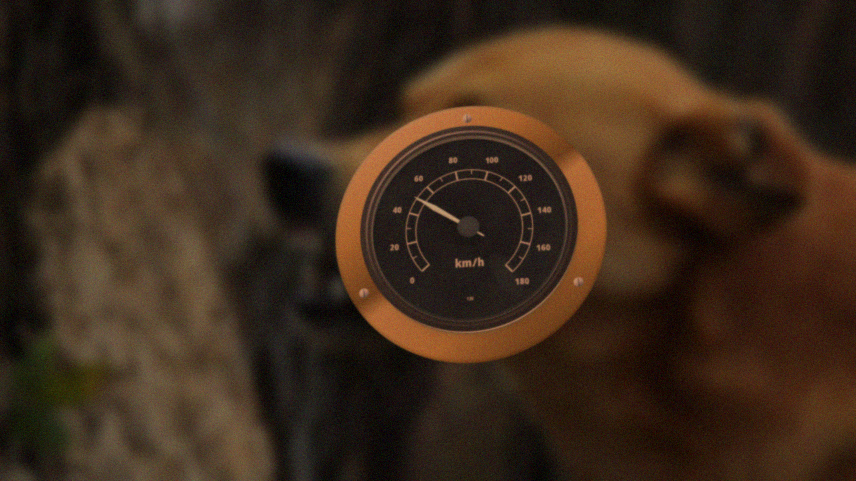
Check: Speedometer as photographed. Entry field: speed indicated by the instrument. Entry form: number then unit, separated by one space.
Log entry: 50 km/h
